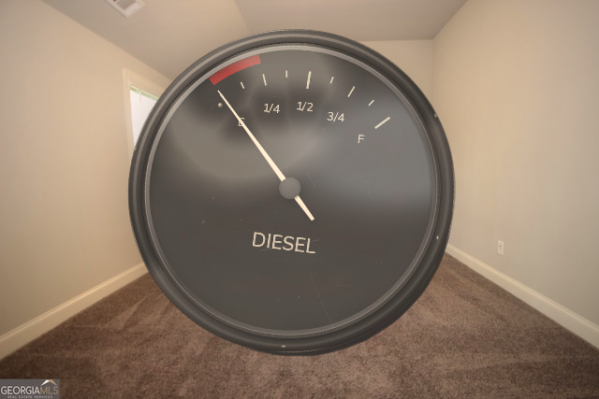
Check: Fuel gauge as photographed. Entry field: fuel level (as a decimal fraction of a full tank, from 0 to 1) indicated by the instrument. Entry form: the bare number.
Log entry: 0
